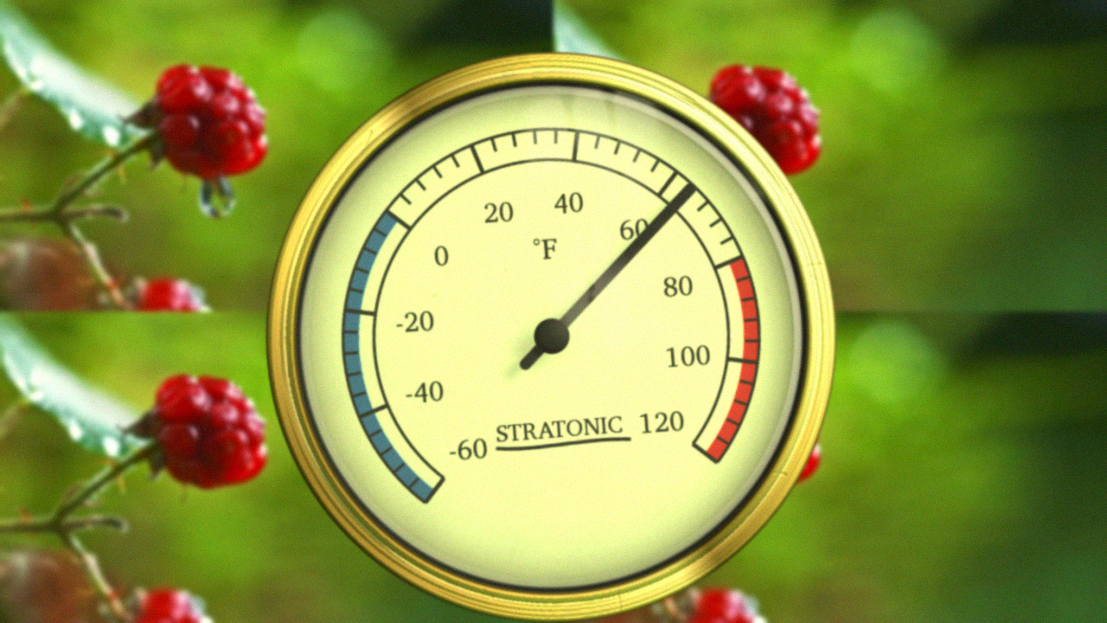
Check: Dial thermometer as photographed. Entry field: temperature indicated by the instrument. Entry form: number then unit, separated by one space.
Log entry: 64 °F
